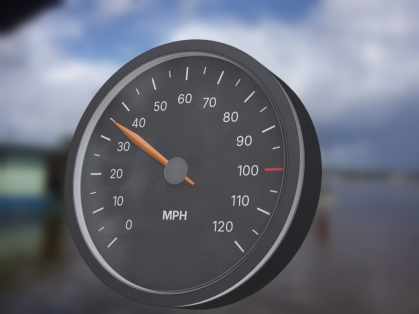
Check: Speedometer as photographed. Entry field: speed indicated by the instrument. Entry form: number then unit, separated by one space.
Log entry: 35 mph
